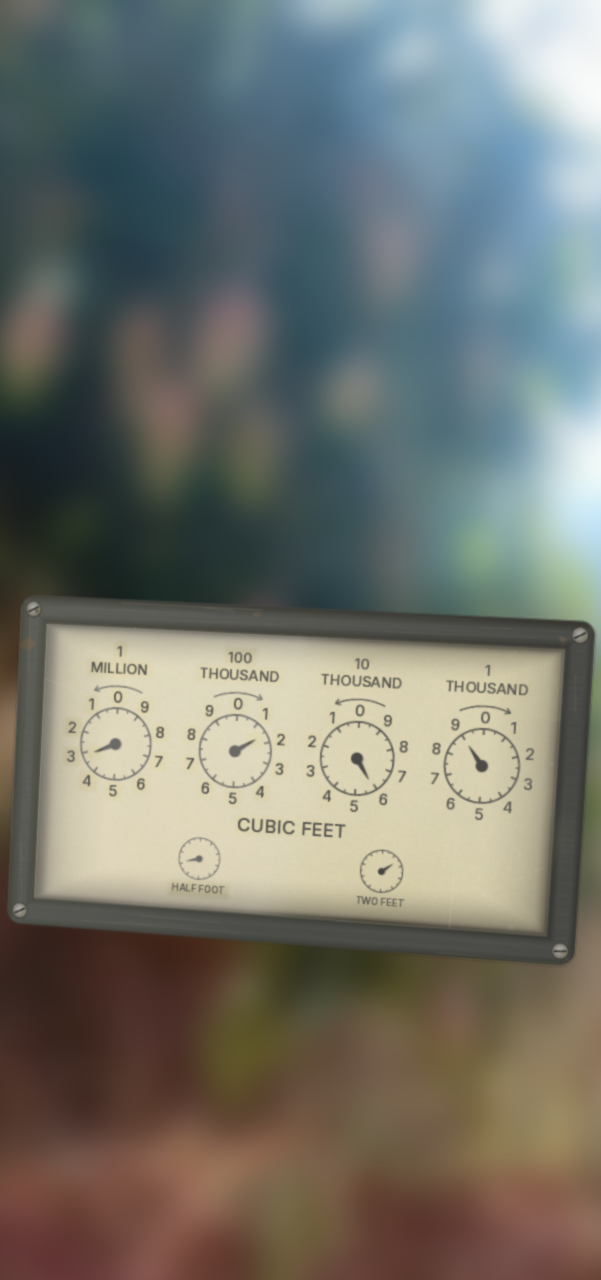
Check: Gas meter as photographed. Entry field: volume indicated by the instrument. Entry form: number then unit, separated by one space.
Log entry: 315900 ft³
